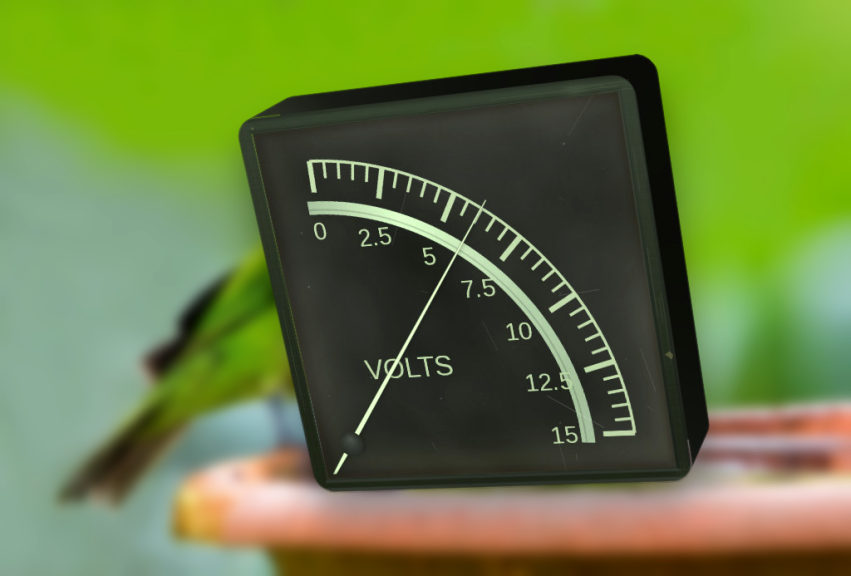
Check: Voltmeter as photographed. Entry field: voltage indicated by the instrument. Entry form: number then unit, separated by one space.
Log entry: 6 V
